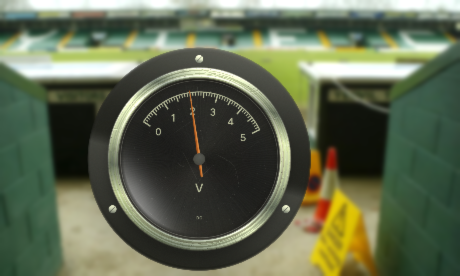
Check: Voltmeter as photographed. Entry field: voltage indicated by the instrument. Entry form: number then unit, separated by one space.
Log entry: 2 V
